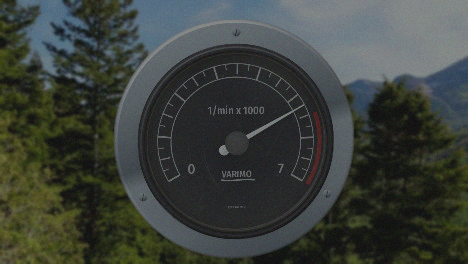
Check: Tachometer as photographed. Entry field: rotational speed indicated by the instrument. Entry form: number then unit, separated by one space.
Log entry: 5250 rpm
